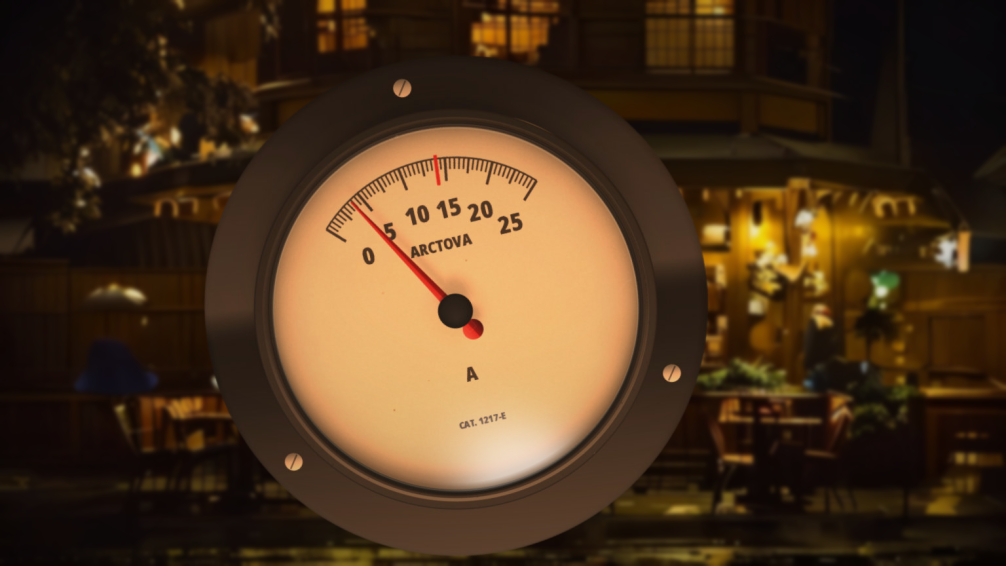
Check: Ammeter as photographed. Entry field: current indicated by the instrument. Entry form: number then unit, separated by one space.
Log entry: 4 A
